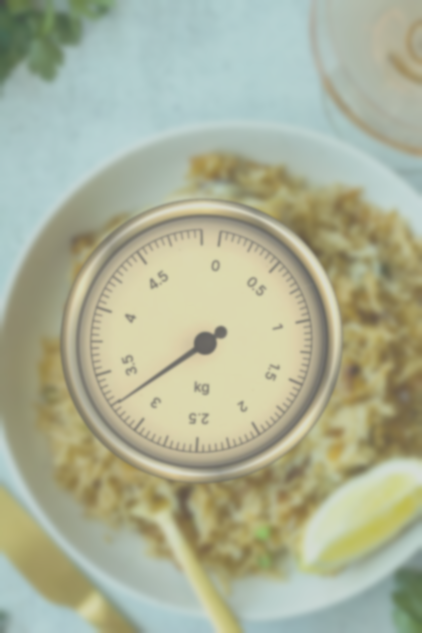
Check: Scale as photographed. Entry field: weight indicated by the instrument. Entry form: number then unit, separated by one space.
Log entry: 3.25 kg
